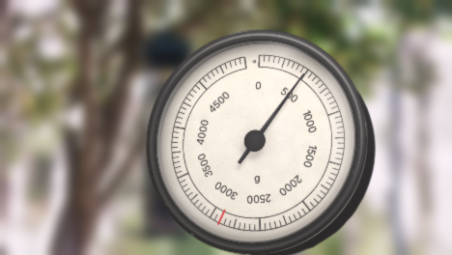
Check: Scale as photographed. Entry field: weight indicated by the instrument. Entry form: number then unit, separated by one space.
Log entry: 500 g
